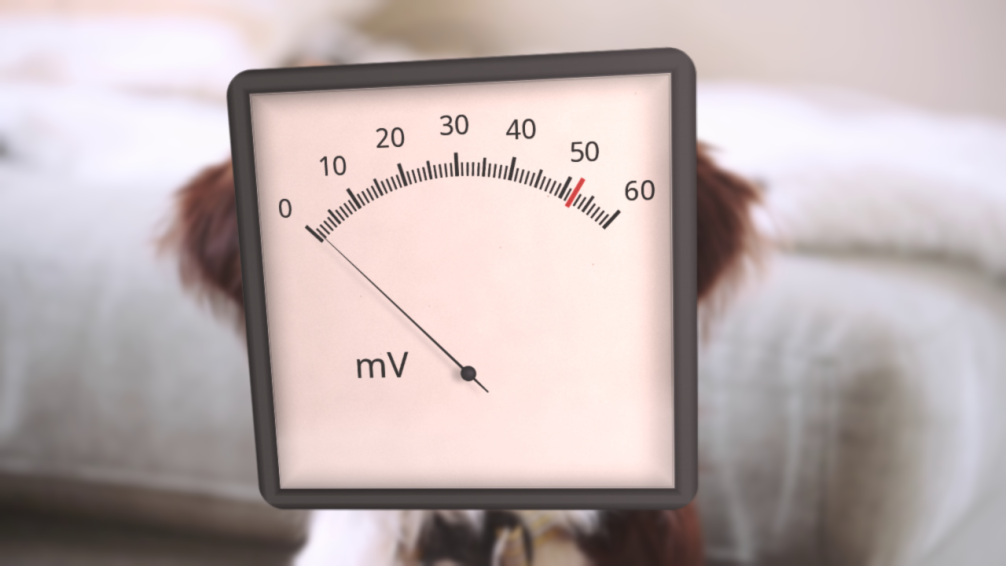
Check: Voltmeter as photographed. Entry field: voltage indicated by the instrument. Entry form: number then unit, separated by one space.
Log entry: 1 mV
